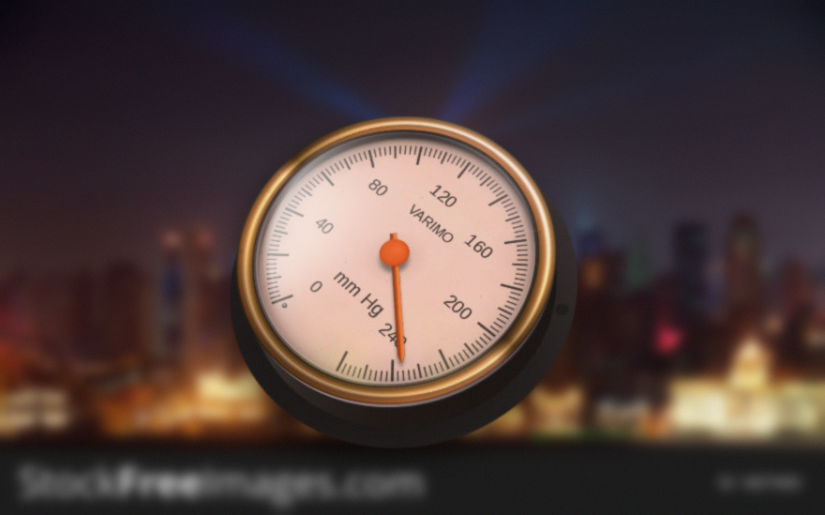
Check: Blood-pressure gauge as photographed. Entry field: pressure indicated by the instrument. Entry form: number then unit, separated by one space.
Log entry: 236 mmHg
